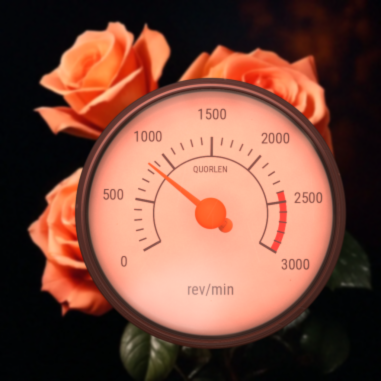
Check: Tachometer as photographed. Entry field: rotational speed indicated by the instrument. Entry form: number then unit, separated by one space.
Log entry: 850 rpm
